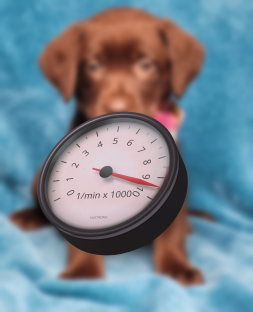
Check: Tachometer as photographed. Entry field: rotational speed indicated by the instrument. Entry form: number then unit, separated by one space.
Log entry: 9500 rpm
